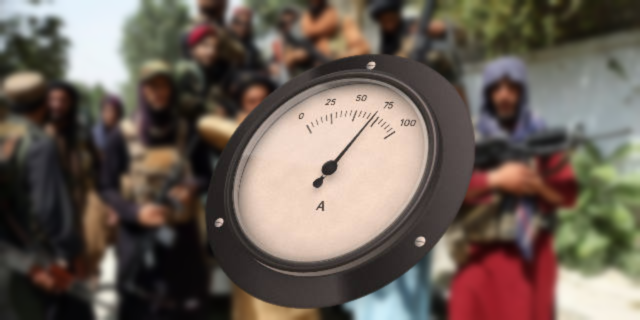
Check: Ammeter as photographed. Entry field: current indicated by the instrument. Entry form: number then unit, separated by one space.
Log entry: 75 A
